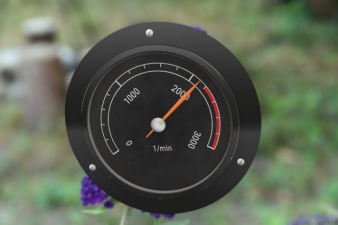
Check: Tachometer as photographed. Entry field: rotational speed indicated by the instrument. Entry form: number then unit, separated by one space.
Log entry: 2100 rpm
